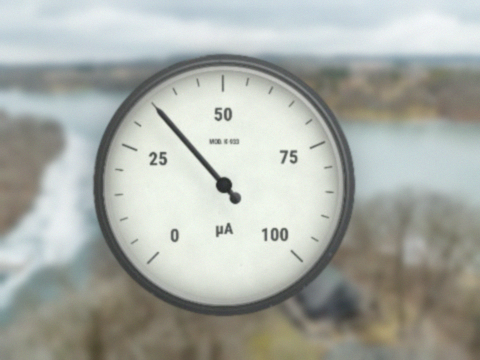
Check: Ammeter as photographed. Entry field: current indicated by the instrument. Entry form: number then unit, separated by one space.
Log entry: 35 µA
